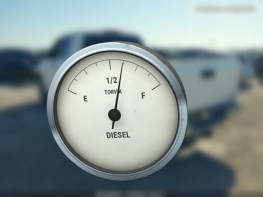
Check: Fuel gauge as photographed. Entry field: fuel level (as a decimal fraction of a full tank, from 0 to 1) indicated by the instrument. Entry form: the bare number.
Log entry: 0.625
